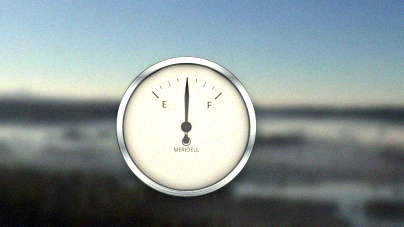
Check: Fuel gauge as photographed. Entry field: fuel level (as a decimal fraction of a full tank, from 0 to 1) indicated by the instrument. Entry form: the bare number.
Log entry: 0.5
